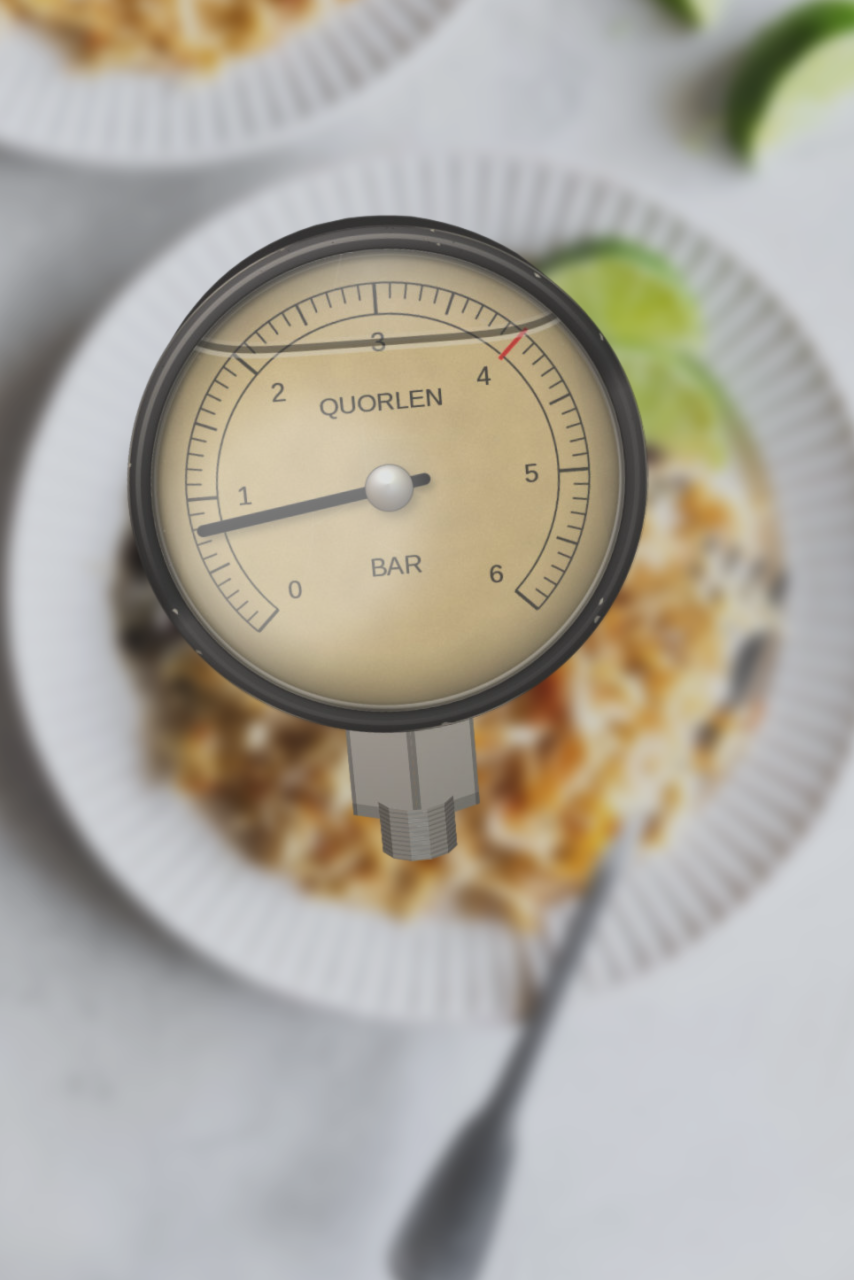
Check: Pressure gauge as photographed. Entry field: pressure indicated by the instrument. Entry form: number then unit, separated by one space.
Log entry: 0.8 bar
